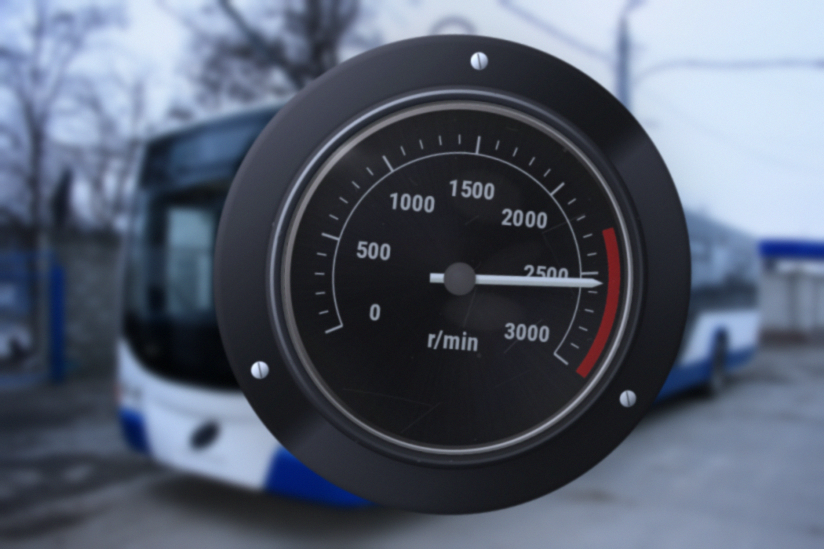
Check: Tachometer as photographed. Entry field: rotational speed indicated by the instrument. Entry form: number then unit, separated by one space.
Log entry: 2550 rpm
